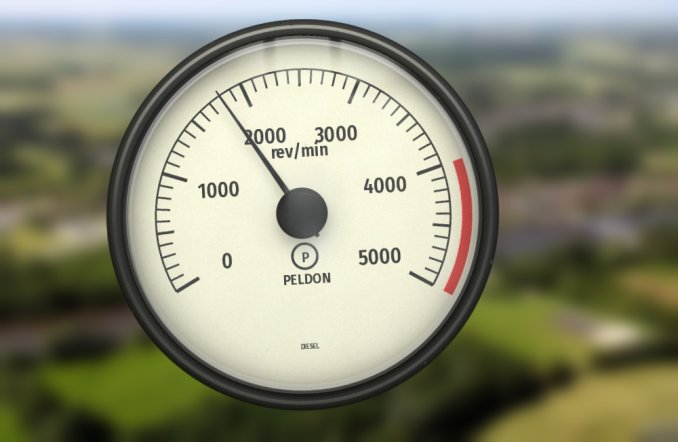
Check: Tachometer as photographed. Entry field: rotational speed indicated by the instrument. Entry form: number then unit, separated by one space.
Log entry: 1800 rpm
